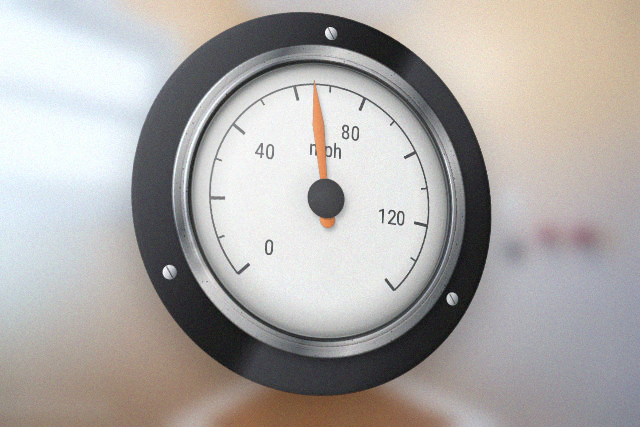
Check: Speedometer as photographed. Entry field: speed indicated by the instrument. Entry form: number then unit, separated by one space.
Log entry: 65 mph
